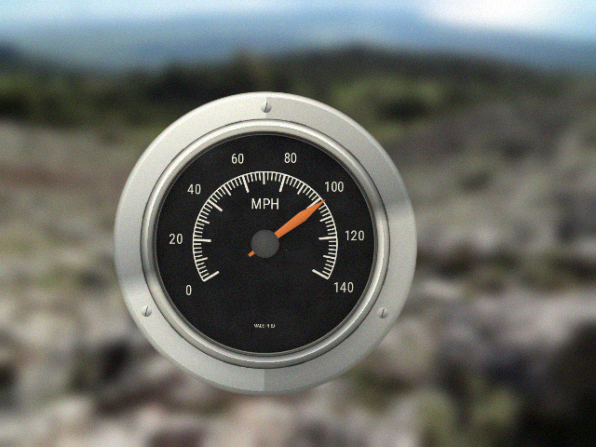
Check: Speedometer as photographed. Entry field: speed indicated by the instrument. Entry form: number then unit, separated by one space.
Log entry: 102 mph
